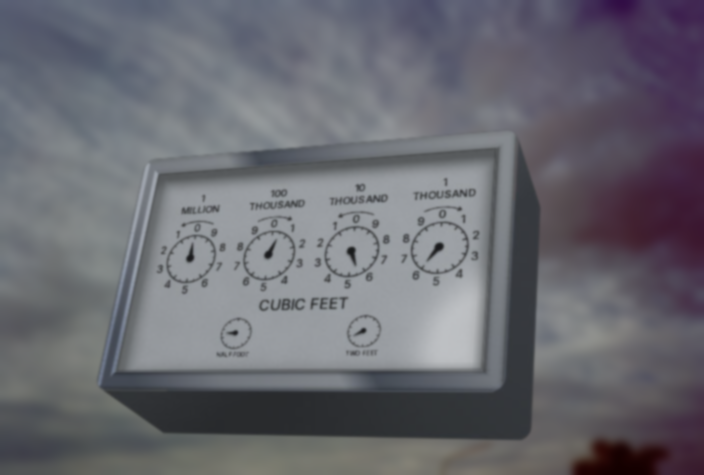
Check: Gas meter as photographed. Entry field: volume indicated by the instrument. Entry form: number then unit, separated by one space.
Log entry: 5600 ft³
